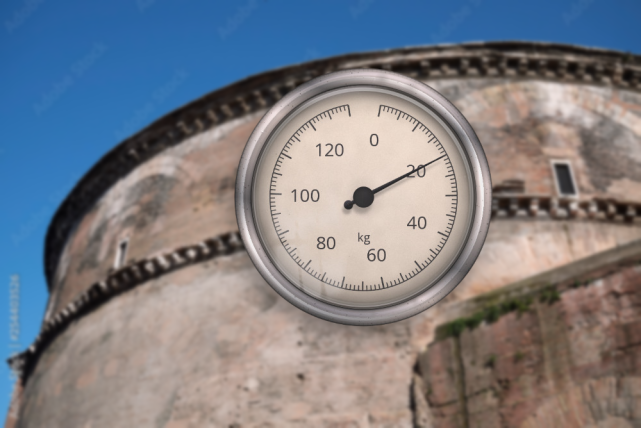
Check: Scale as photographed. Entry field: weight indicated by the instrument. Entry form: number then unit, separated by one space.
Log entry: 20 kg
